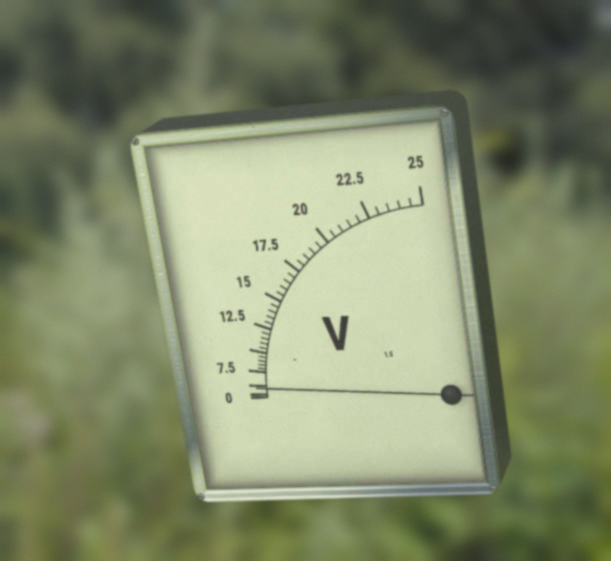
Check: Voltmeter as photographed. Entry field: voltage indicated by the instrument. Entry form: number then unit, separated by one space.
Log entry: 5 V
